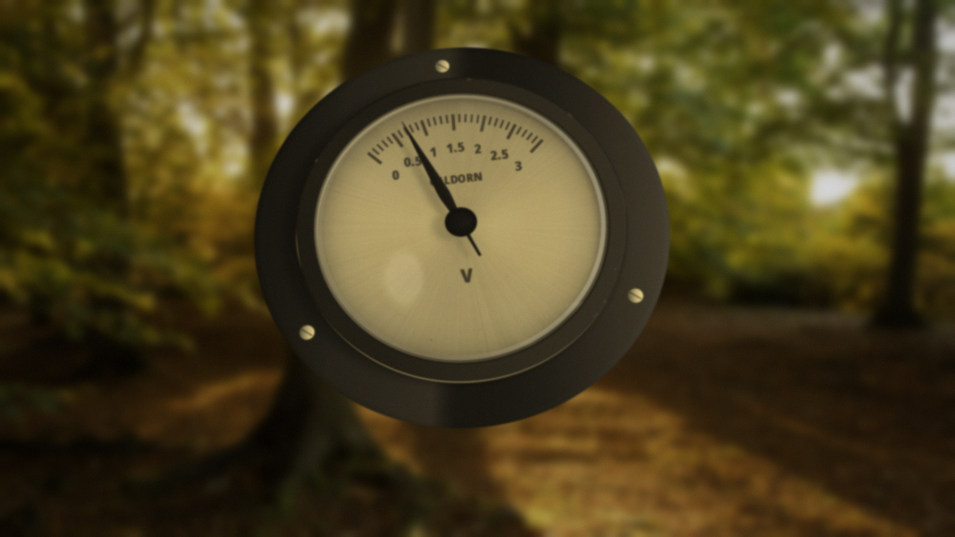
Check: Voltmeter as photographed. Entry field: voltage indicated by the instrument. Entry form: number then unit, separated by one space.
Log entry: 0.7 V
